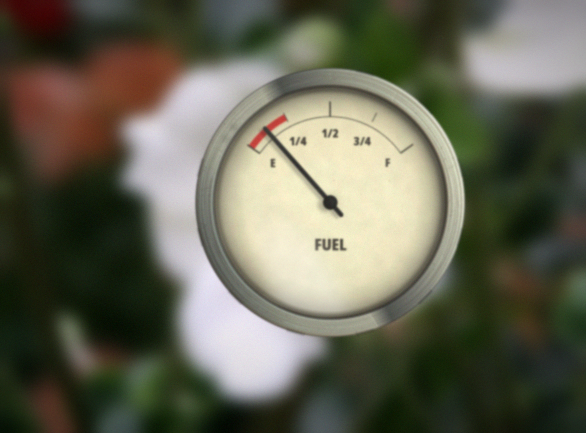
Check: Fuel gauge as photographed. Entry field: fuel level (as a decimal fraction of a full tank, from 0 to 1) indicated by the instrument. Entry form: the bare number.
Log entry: 0.125
